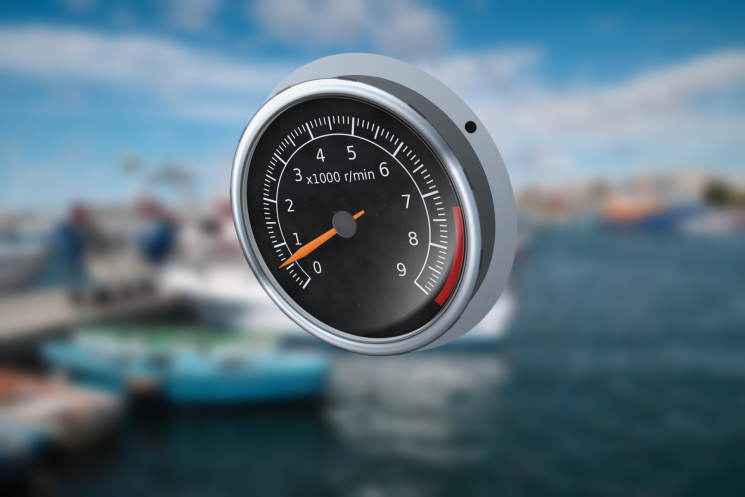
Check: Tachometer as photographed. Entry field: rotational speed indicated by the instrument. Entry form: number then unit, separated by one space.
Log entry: 600 rpm
